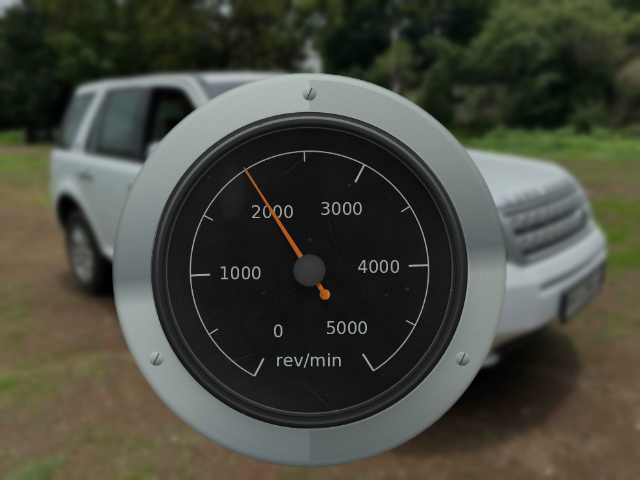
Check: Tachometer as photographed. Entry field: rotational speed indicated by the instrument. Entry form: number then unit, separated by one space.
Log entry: 2000 rpm
